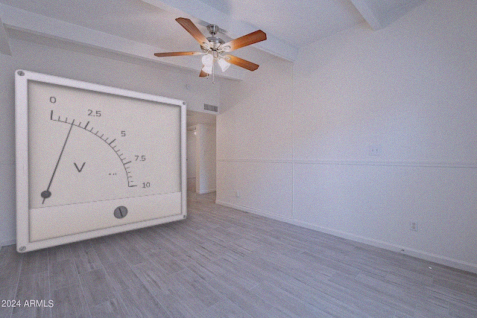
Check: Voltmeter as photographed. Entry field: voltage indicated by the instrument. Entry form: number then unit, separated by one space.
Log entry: 1.5 V
